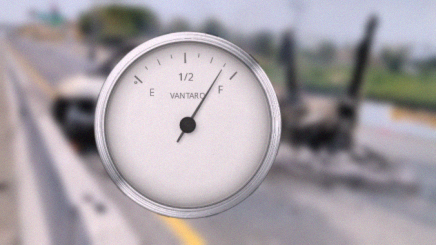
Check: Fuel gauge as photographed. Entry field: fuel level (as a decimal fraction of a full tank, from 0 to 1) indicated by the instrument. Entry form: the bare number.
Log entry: 0.875
